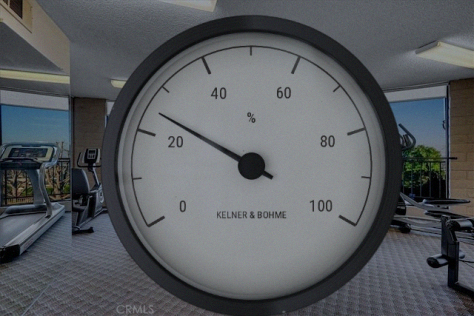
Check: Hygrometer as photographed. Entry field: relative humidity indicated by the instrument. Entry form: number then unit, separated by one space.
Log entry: 25 %
